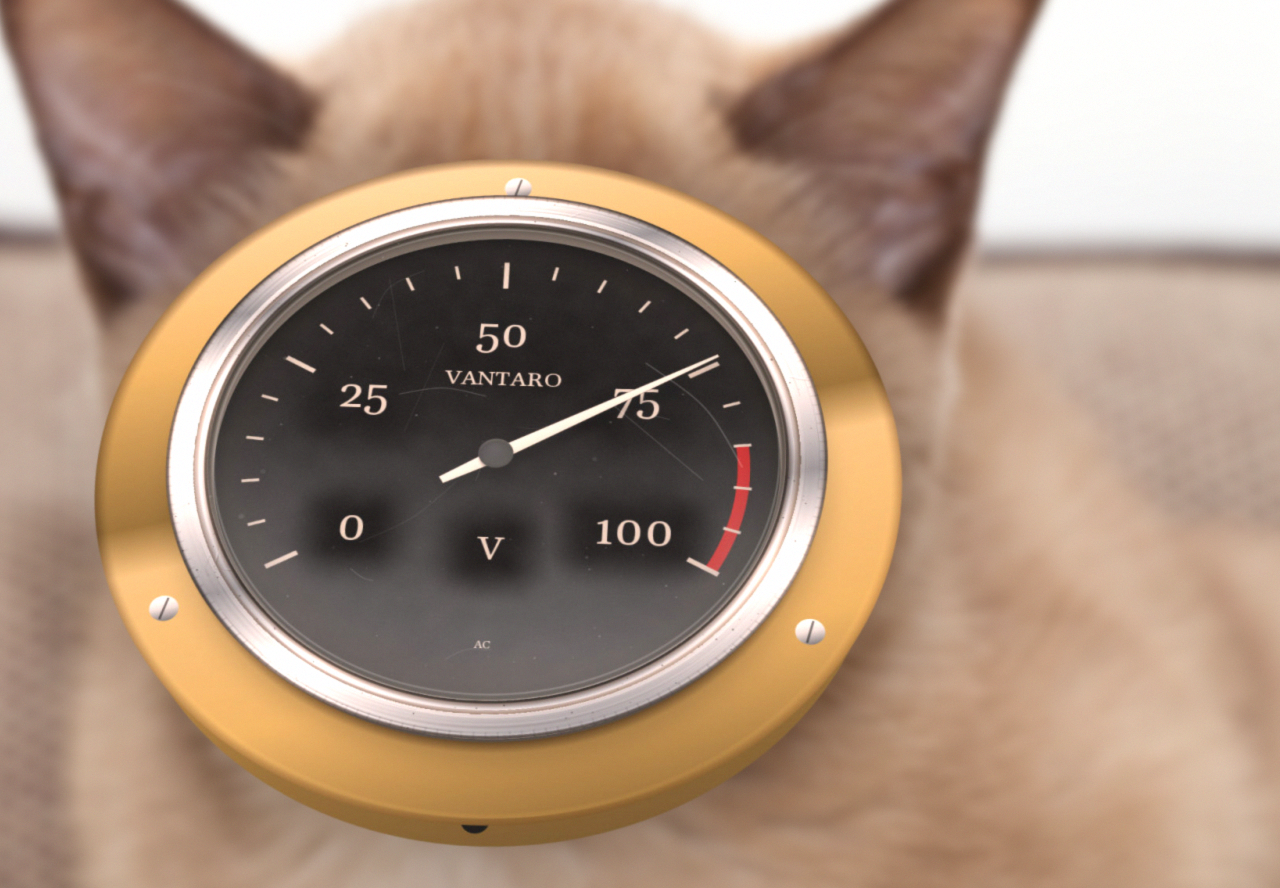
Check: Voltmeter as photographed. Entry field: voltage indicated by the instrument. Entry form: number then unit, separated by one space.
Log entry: 75 V
